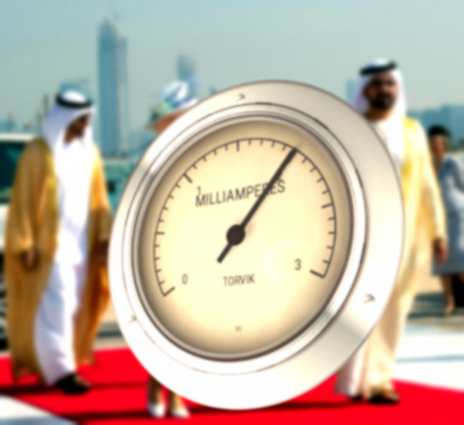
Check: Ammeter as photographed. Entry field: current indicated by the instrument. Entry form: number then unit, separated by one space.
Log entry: 2 mA
